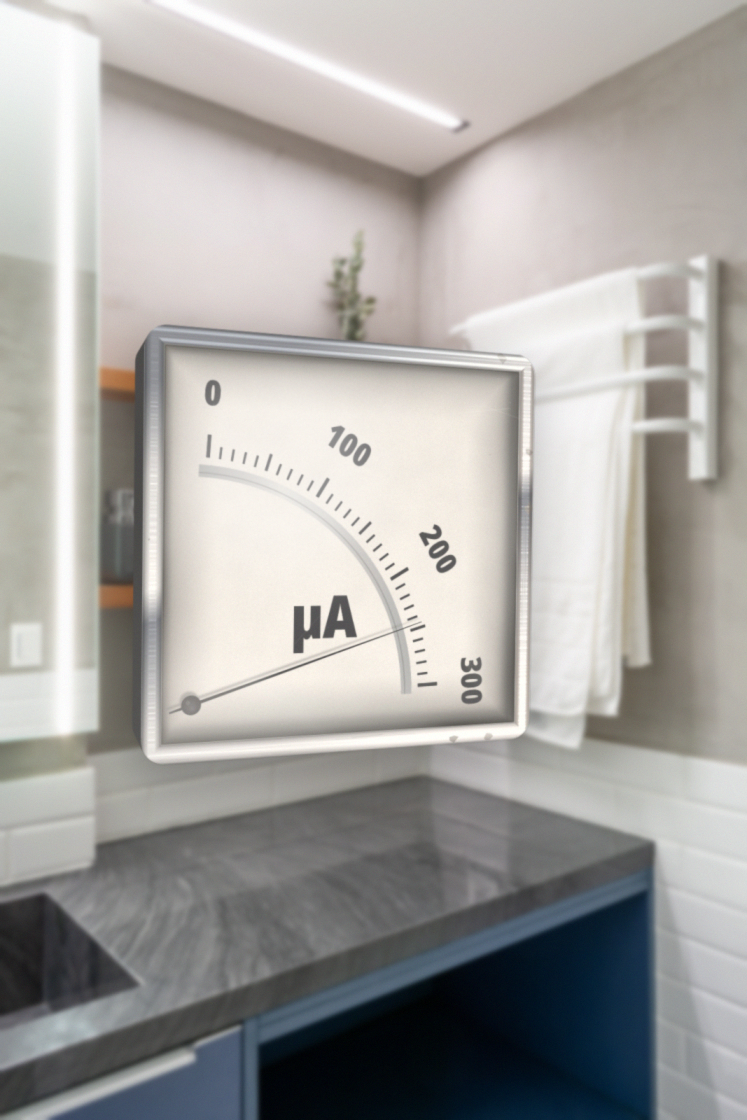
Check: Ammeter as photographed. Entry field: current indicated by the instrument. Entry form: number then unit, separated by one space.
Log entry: 245 µA
